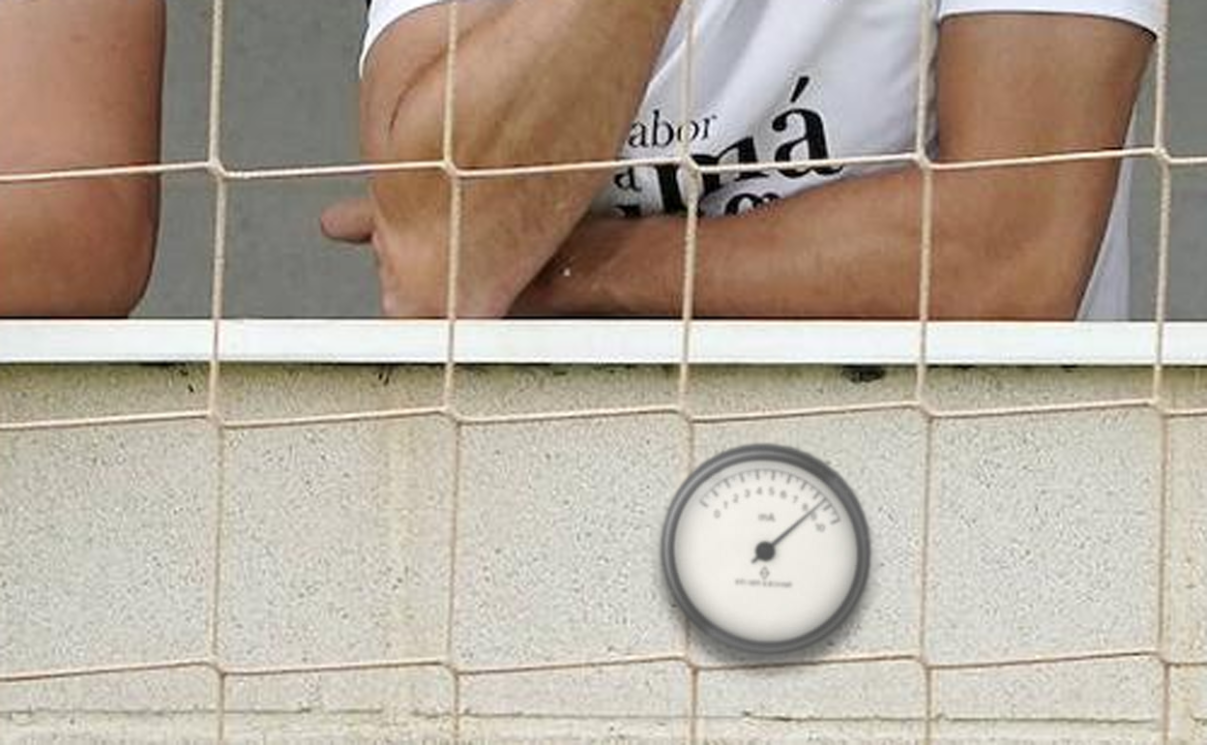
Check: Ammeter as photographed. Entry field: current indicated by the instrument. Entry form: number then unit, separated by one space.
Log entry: 8.5 mA
